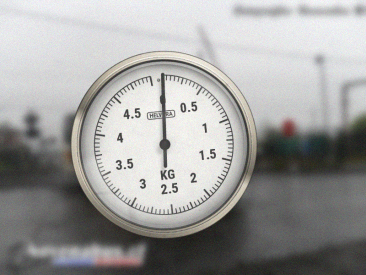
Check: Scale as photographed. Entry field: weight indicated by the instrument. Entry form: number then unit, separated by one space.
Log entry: 0 kg
